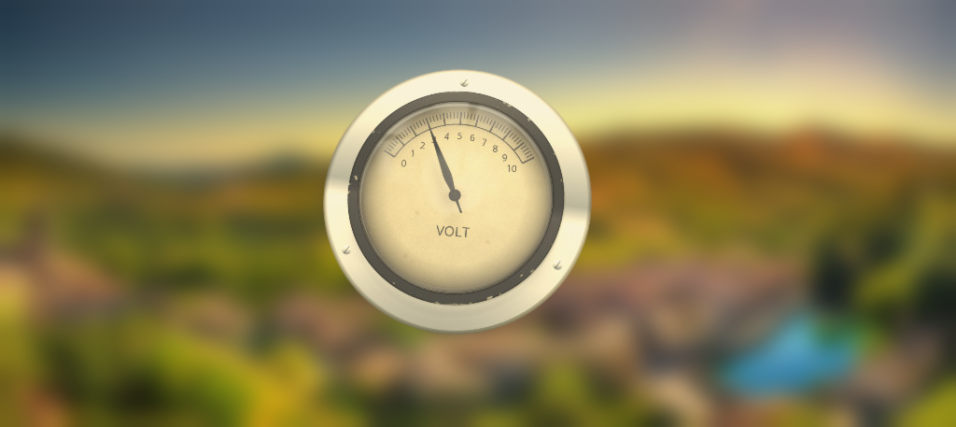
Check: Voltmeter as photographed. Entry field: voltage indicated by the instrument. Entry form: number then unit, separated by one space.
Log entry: 3 V
